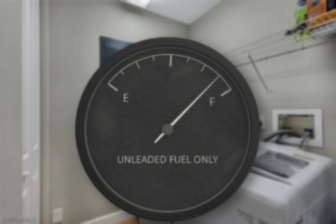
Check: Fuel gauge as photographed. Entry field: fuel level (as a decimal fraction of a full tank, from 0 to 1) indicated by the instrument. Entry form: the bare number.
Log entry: 0.875
